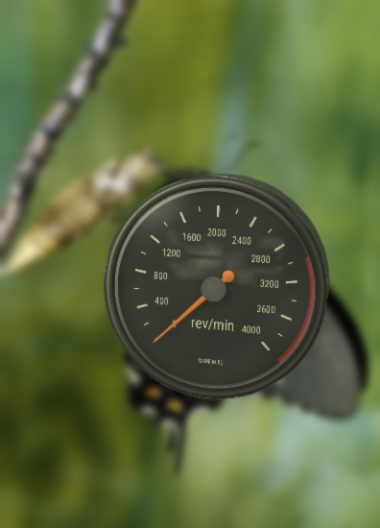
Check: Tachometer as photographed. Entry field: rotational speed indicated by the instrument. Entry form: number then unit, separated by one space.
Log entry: 0 rpm
